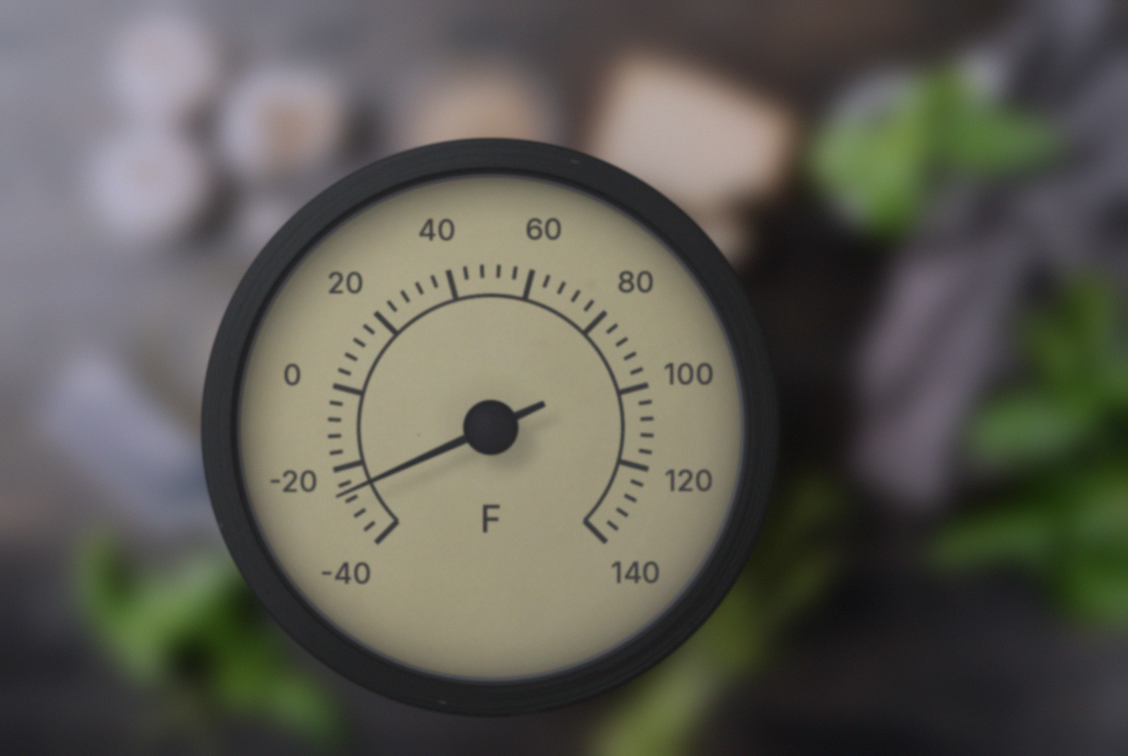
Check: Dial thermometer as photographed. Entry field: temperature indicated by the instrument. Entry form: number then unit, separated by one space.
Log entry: -26 °F
